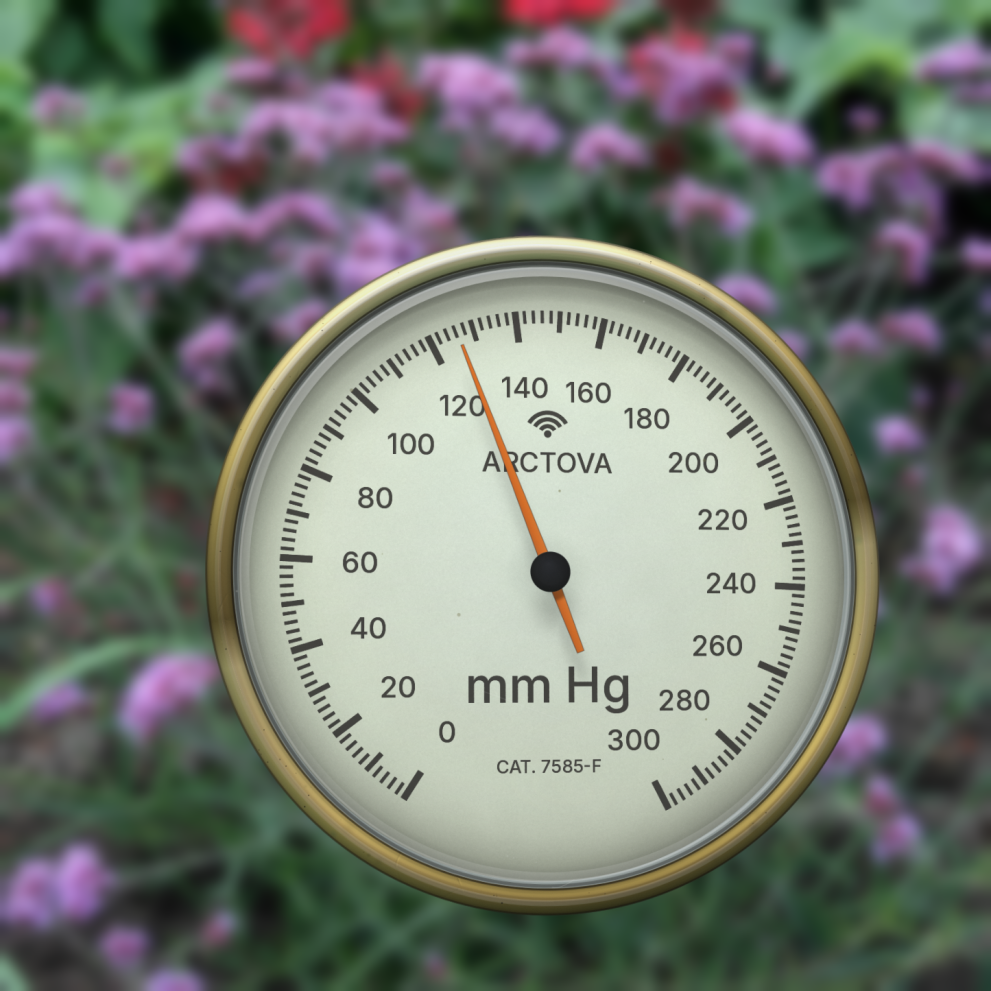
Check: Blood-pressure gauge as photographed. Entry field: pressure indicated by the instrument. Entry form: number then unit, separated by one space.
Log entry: 126 mmHg
